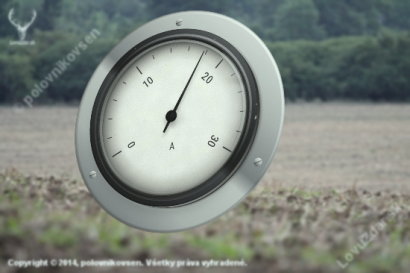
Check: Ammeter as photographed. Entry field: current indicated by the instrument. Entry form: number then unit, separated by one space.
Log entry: 18 A
